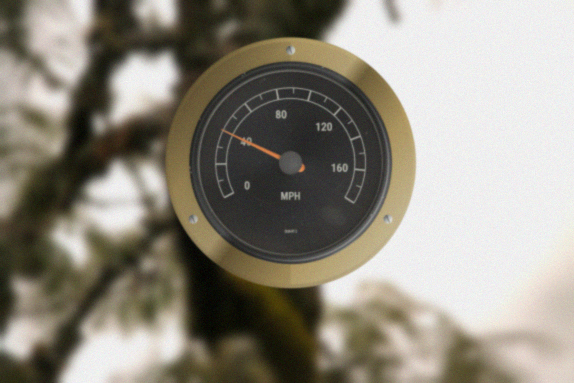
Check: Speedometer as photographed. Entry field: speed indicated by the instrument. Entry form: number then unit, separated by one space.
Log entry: 40 mph
